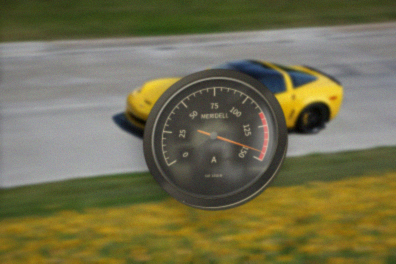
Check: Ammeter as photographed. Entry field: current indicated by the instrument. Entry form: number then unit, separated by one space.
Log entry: 145 A
